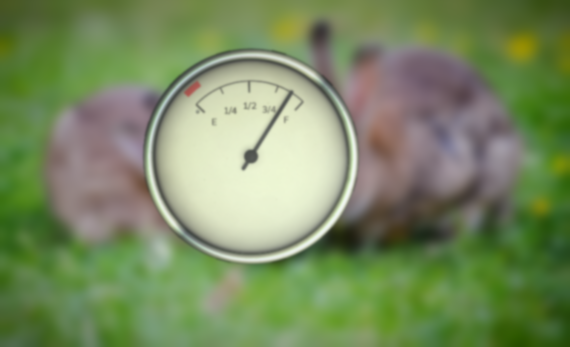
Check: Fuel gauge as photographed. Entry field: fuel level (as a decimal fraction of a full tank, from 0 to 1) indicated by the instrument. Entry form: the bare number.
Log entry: 0.875
